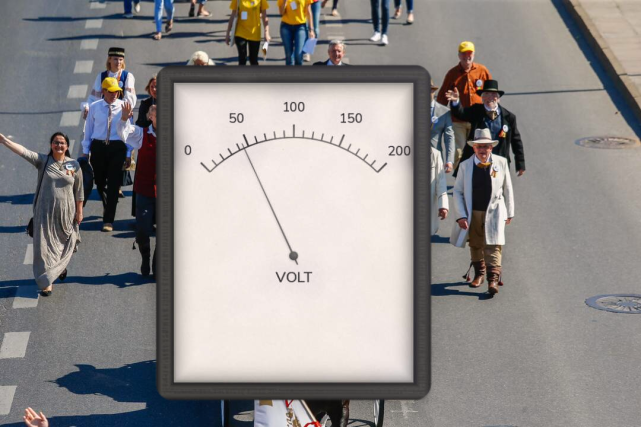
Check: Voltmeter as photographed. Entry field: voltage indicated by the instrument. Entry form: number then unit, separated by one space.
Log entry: 45 V
